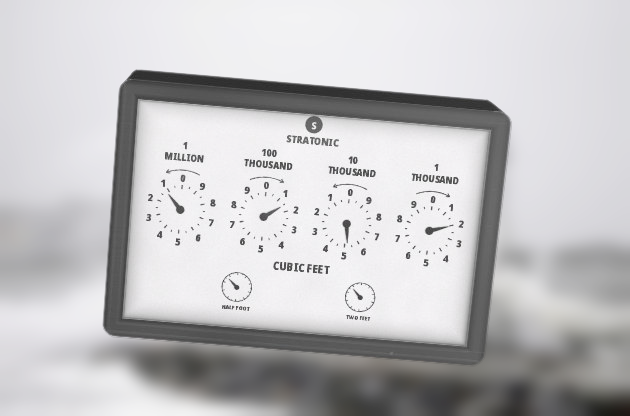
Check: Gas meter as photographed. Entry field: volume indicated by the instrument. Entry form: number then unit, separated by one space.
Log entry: 115200 ft³
